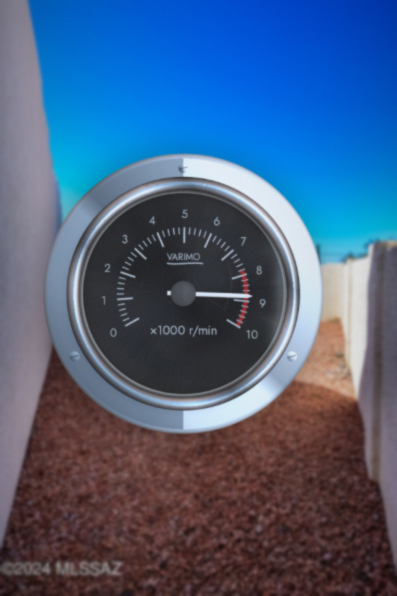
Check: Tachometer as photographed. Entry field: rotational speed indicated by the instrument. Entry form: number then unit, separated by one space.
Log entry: 8800 rpm
